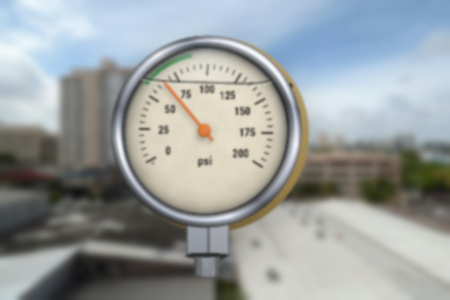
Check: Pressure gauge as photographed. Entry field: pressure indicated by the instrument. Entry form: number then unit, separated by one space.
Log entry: 65 psi
